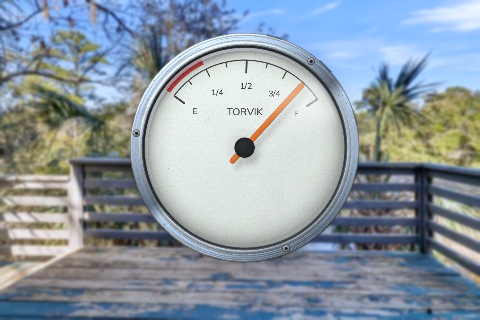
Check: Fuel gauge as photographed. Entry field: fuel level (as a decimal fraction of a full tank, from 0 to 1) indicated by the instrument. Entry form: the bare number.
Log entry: 0.875
